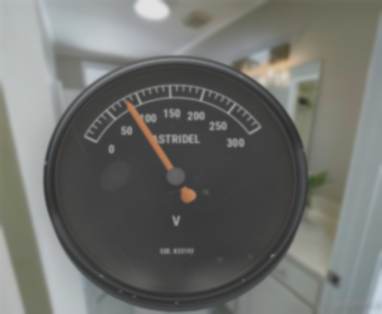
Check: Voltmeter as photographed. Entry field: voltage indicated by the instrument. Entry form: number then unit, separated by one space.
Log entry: 80 V
